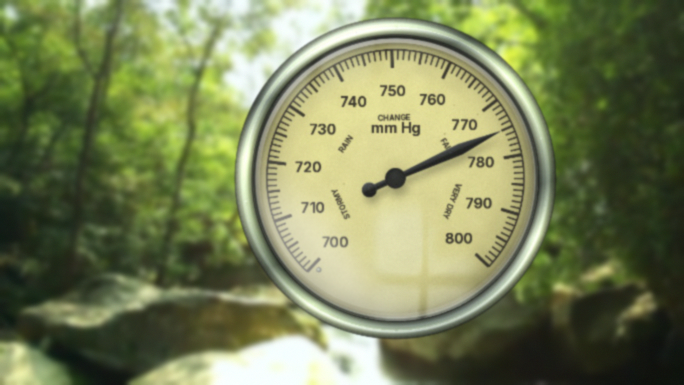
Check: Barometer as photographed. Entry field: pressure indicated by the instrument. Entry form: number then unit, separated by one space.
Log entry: 775 mmHg
